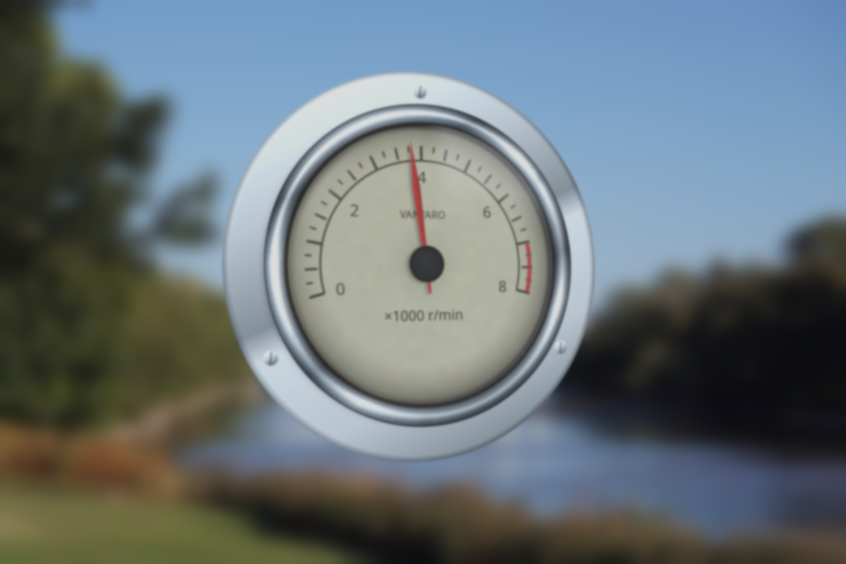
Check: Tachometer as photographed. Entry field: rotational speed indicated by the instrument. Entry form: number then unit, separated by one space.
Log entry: 3750 rpm
